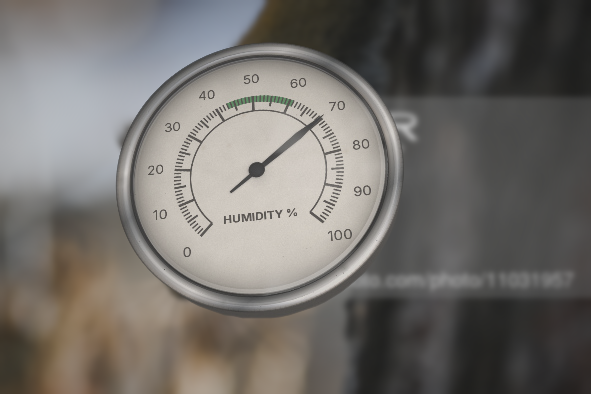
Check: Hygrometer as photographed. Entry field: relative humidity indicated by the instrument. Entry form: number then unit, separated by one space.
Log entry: 70 %
